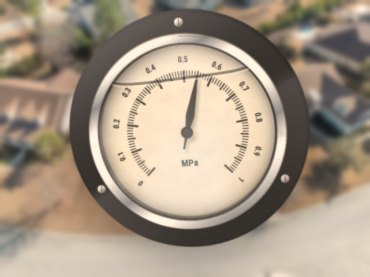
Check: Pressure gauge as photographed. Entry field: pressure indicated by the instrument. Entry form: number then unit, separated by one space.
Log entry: 0.55 MPa
